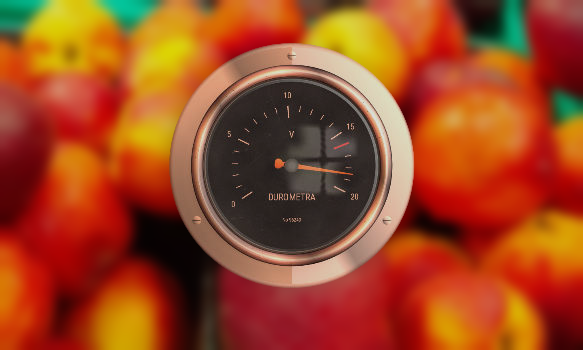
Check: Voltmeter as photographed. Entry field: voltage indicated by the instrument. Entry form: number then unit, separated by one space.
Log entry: 18.5 V
